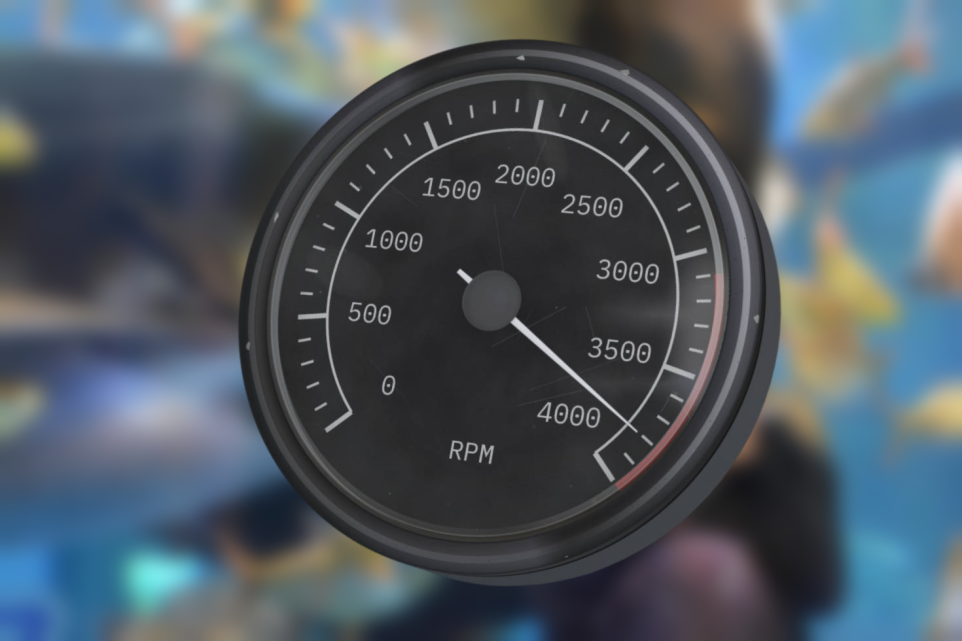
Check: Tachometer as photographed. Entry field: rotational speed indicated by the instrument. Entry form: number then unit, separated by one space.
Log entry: 3800 rpm
